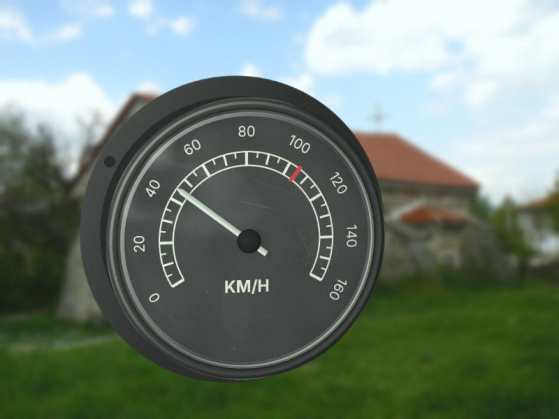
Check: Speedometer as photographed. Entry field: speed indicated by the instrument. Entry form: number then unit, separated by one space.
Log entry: 45 km/h
